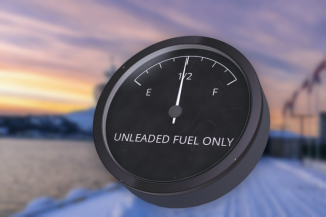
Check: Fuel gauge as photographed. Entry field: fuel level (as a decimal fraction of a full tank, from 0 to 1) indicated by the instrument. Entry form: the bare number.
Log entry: 0.5
